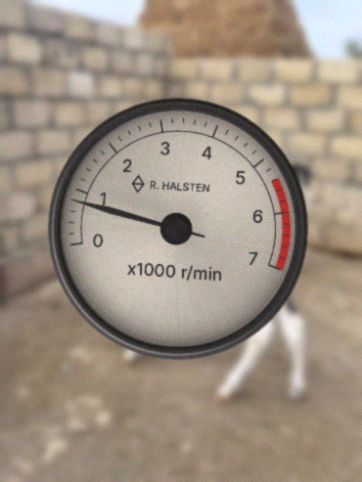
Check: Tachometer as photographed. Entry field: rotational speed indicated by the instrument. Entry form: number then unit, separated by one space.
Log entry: 800 rpm
